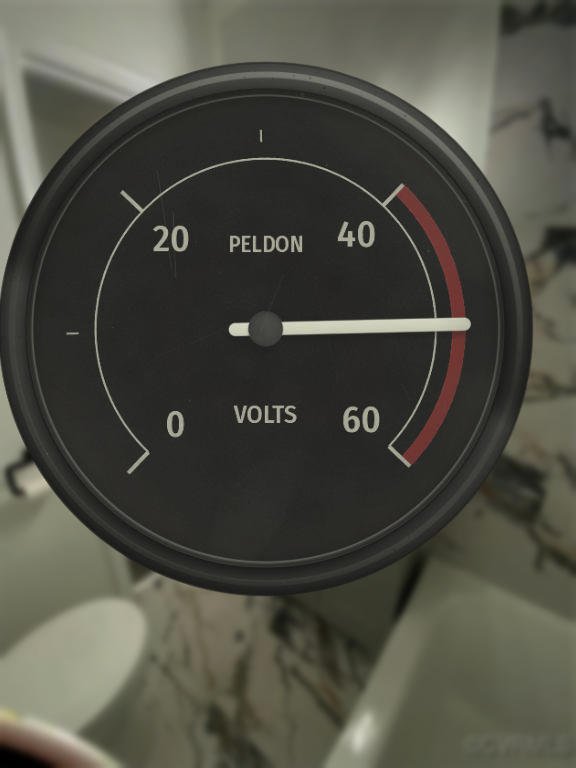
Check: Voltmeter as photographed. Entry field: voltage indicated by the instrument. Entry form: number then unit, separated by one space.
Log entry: 50 V
